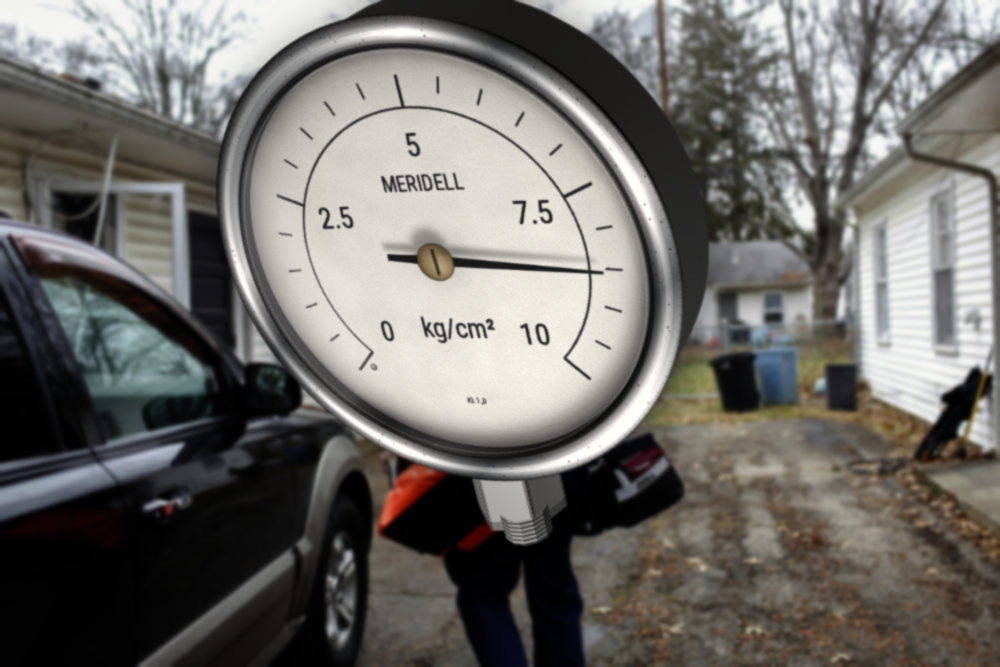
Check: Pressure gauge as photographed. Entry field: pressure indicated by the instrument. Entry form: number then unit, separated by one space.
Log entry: 8.5 kg/cm²
